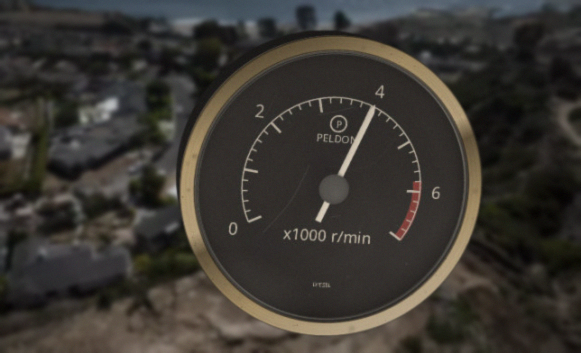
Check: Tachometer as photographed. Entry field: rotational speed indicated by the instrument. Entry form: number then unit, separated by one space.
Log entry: 4000 rpm
